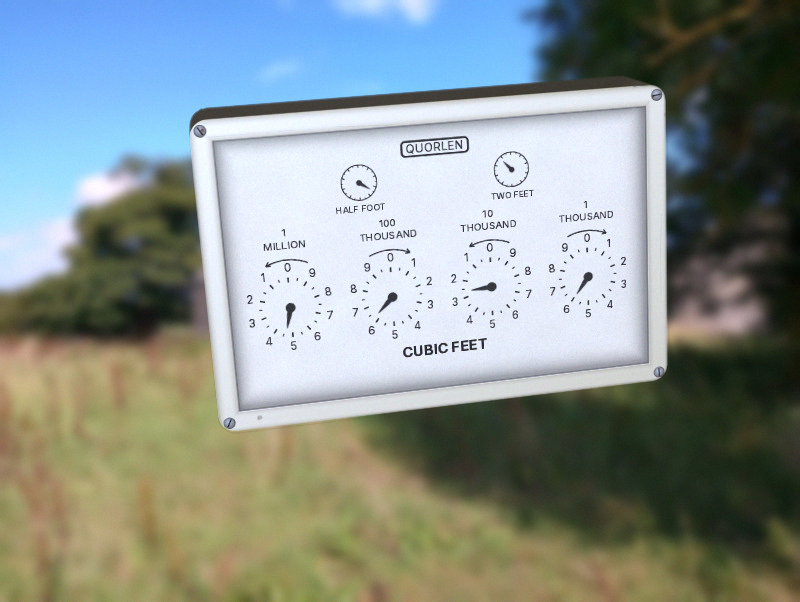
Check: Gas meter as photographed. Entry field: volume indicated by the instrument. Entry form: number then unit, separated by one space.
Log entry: 462600 ft³
